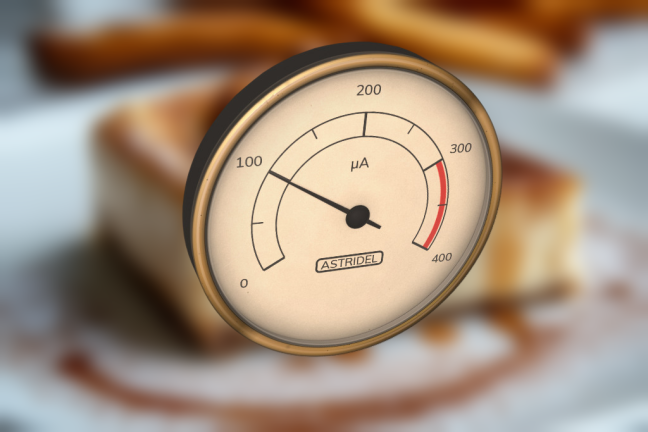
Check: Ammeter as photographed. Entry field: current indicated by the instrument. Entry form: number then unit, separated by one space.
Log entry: 100 µA
